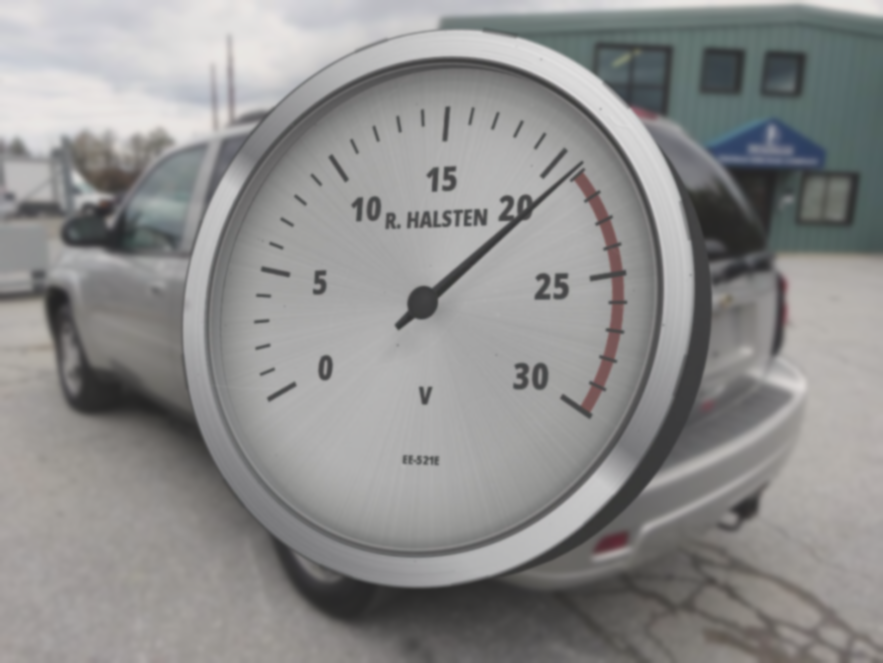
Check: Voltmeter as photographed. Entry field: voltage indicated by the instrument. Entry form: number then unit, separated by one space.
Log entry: 21 V
